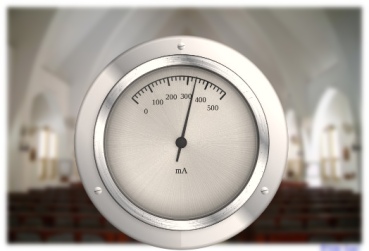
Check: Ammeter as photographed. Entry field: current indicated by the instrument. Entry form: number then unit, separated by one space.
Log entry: 340 mA
